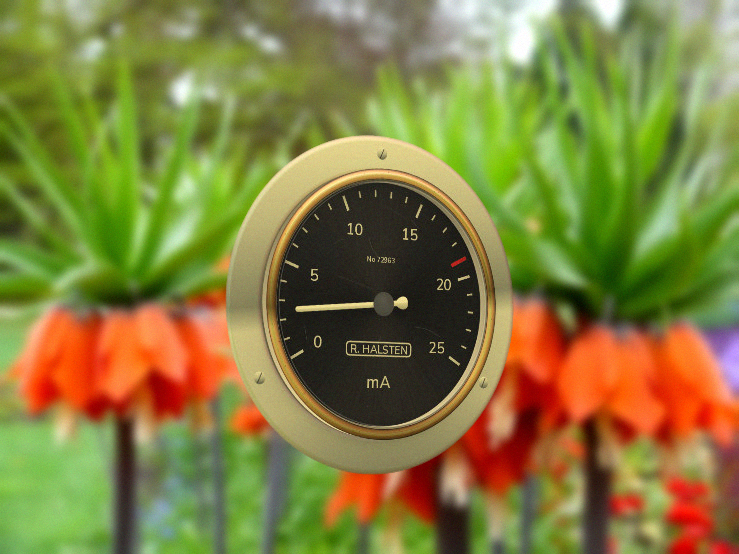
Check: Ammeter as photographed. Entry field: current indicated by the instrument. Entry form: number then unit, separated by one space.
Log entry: 2.5 mA
